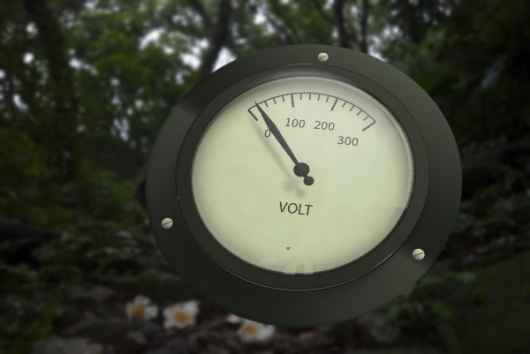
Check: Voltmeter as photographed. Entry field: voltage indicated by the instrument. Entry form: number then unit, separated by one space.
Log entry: 20 V
